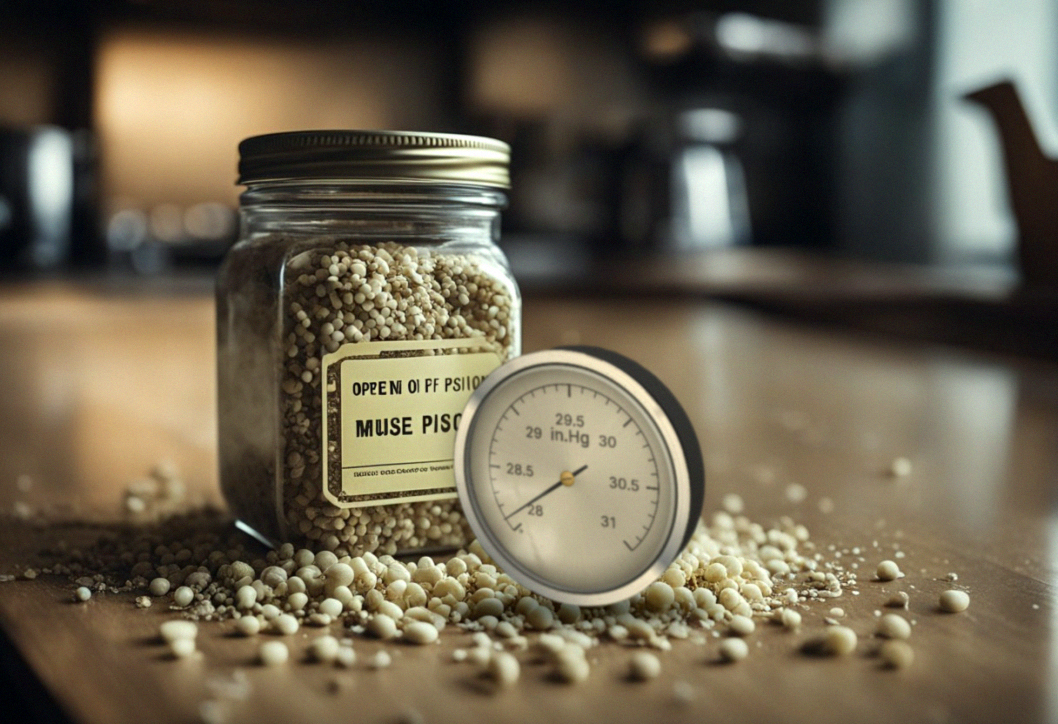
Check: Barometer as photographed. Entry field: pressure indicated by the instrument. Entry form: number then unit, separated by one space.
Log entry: 28.1 inHg
